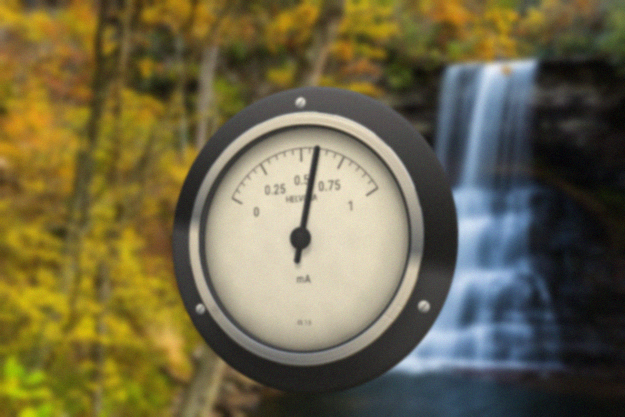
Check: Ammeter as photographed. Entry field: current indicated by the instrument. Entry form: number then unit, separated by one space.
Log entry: 0.6 mA
